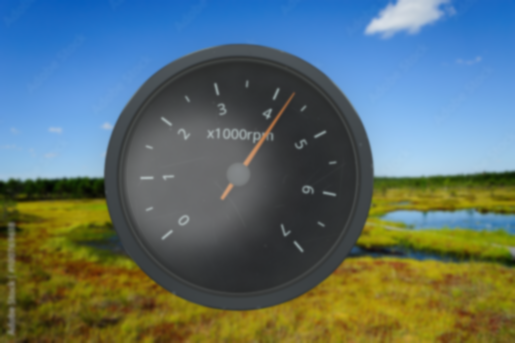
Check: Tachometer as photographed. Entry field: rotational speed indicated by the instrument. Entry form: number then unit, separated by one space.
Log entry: 4250 rpm
